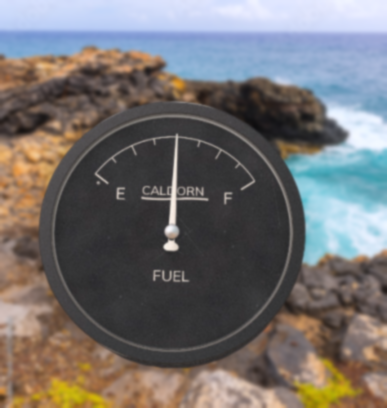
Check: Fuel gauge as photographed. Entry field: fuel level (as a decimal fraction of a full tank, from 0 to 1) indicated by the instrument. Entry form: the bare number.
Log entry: 0.5
